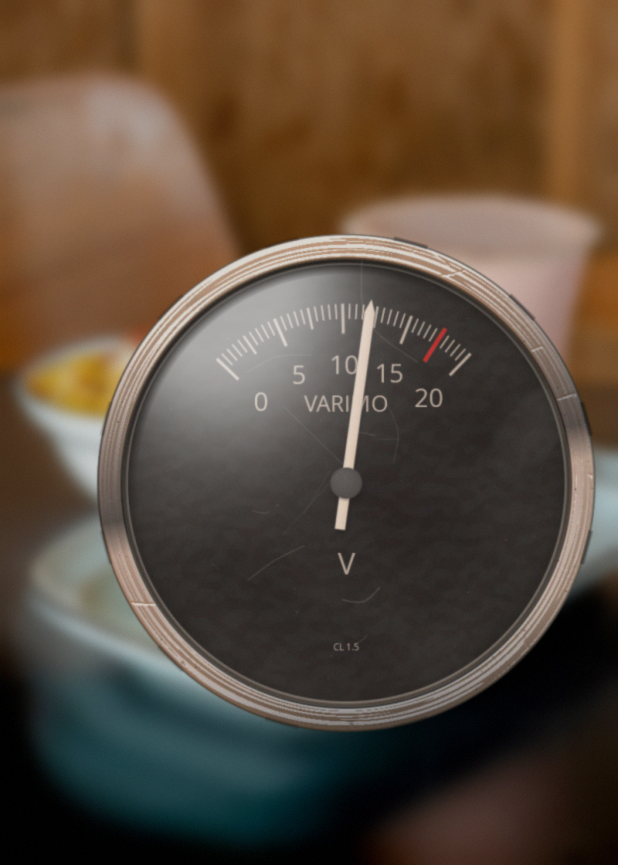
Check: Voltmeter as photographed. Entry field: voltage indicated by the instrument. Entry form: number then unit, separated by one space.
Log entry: 12 V
